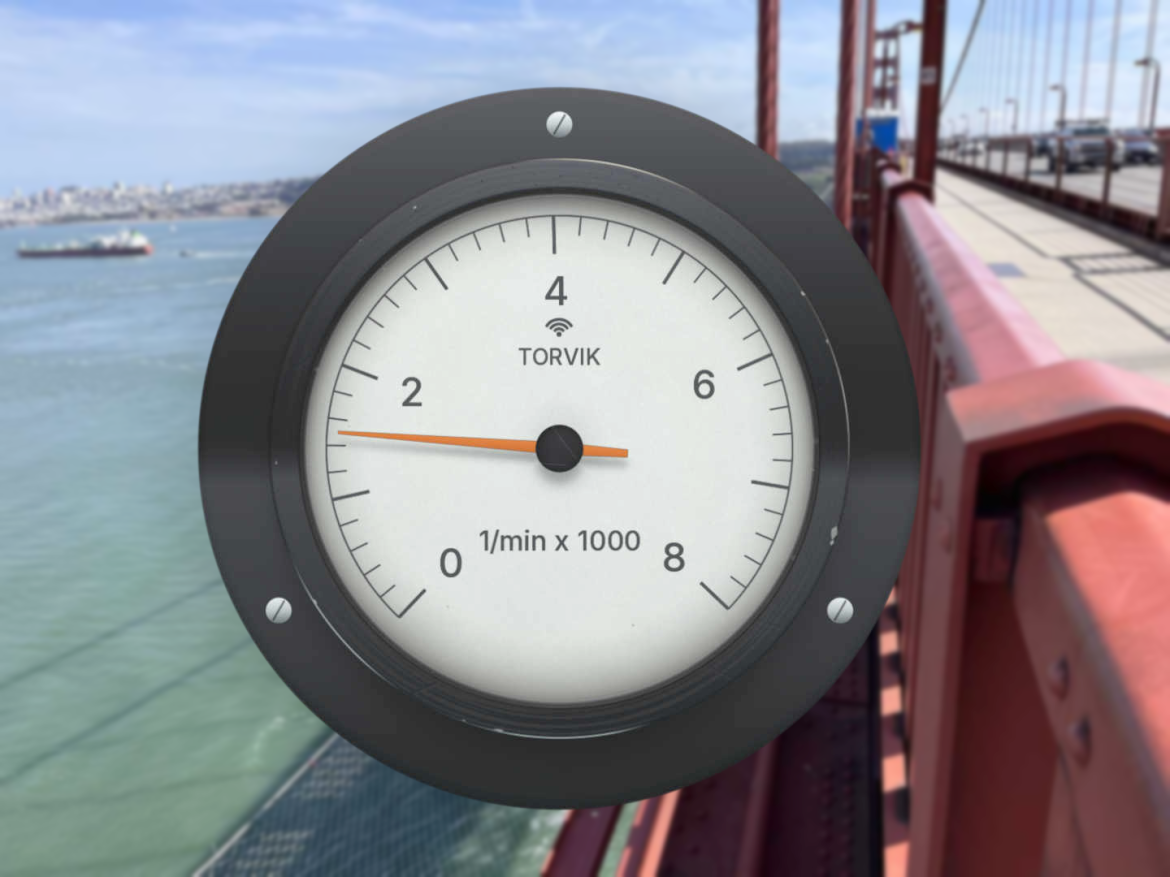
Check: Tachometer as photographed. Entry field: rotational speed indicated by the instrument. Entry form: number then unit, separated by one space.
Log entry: 1500 rpm
